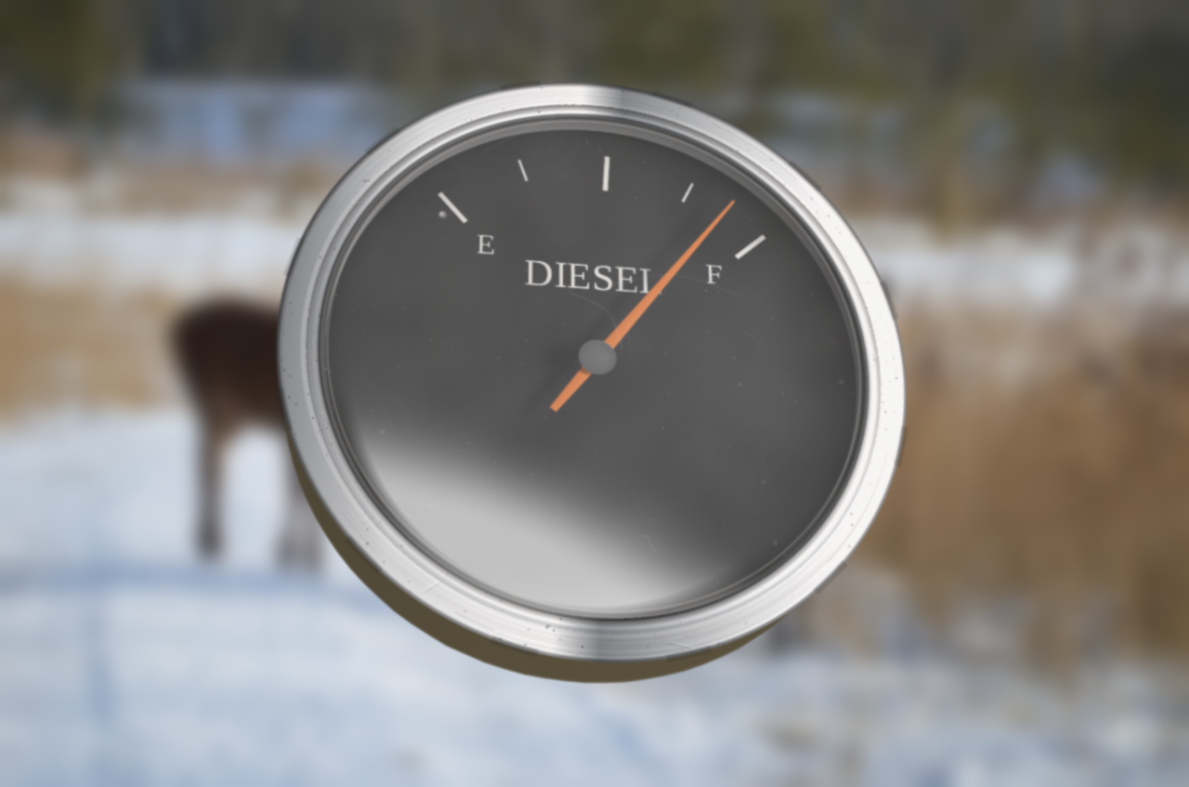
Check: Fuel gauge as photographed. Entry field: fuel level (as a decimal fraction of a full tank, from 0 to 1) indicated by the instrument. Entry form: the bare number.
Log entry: 0.875
